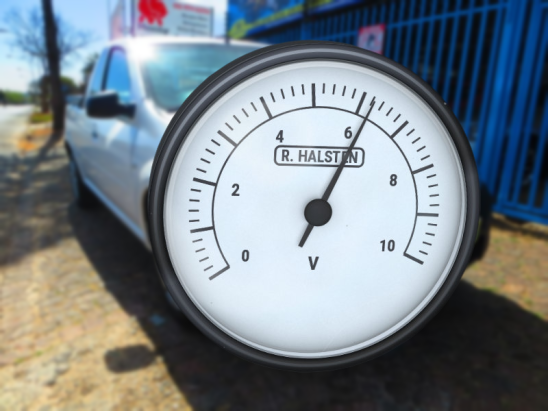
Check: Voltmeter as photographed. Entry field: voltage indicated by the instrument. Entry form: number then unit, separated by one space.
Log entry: 6.2 V
